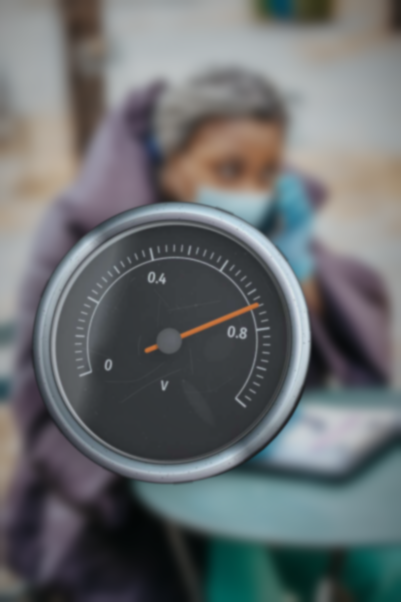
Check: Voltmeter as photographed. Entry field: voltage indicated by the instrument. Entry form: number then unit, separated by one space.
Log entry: 0.74 V
